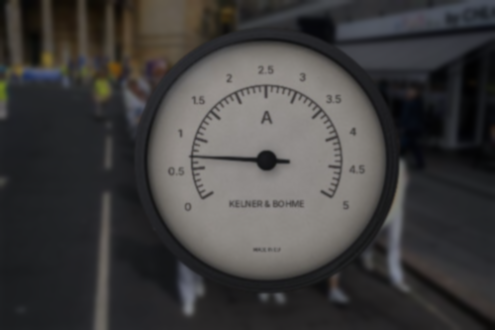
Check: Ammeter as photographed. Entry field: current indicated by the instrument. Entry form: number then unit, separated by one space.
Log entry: 0.7 A
